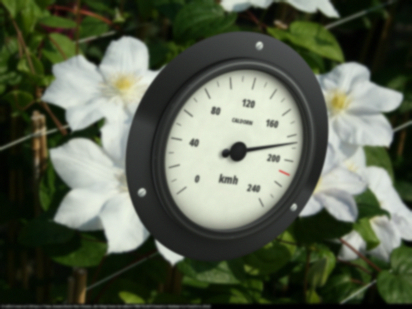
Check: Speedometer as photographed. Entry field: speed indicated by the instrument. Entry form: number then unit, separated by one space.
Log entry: 185 km/h
